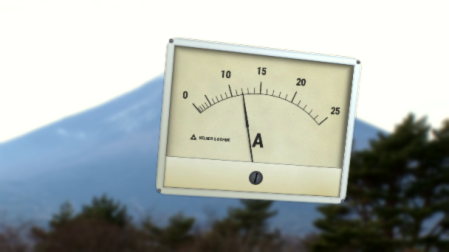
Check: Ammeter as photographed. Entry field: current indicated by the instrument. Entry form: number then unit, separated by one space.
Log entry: 12 A
